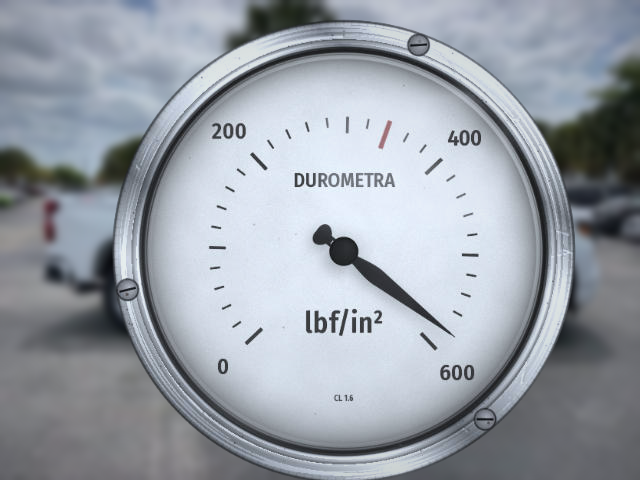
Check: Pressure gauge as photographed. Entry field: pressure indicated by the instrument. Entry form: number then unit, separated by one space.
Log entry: 580 psi
